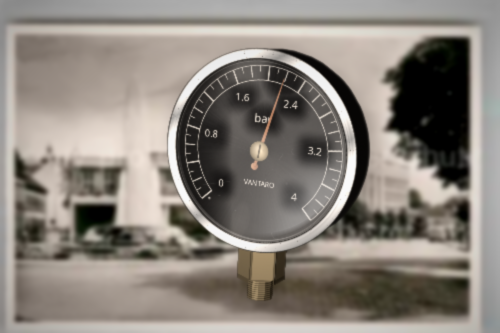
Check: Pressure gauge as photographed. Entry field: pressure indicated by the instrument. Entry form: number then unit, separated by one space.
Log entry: 2.2 bar
